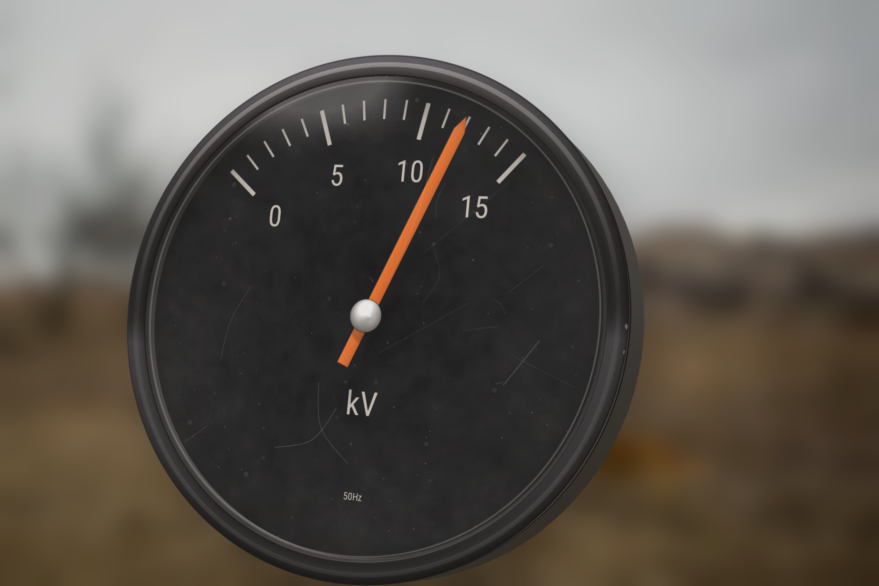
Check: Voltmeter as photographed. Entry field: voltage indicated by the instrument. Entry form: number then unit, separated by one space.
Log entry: 12 kV
